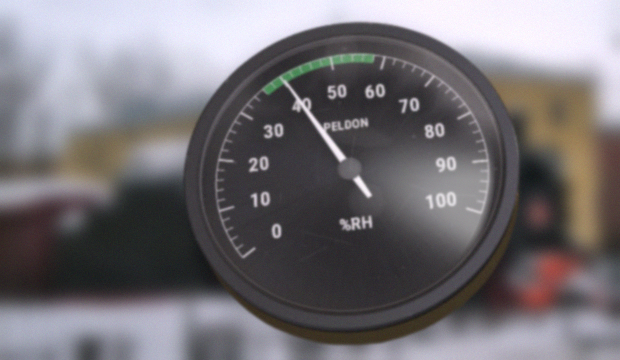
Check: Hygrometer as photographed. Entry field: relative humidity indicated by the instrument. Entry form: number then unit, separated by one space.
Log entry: 40 %
